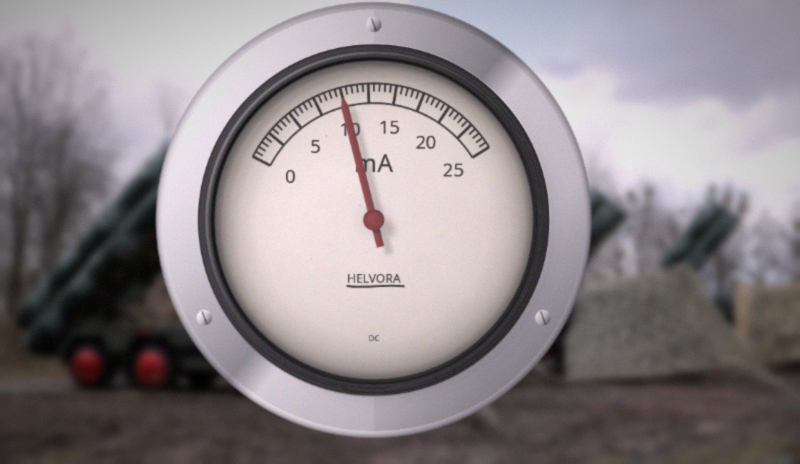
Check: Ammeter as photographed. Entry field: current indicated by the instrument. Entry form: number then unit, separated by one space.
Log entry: 10 mA
